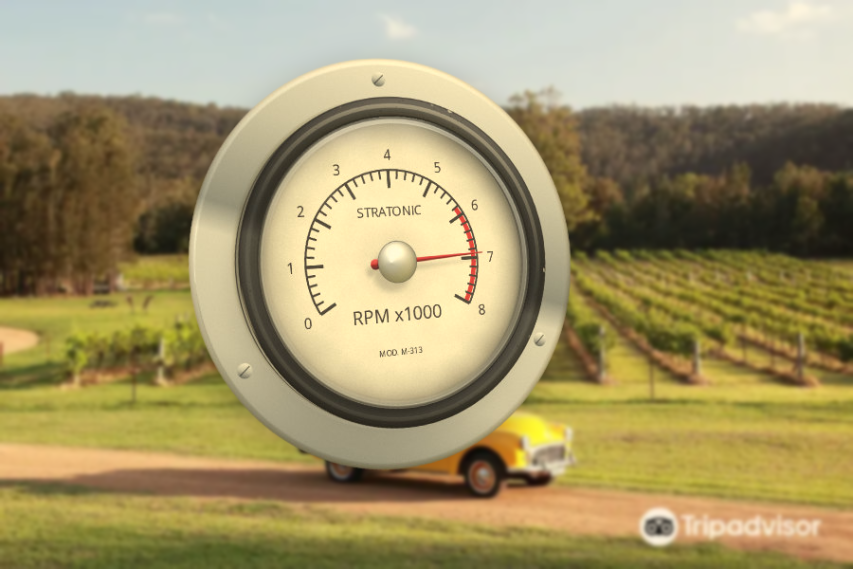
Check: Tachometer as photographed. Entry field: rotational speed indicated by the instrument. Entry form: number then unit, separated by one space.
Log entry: 6900 rpm
